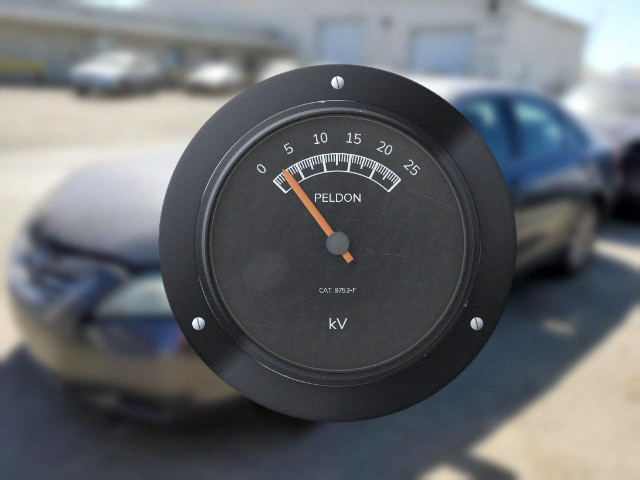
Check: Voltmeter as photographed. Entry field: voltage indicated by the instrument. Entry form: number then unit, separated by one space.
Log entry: 2.5 kV
